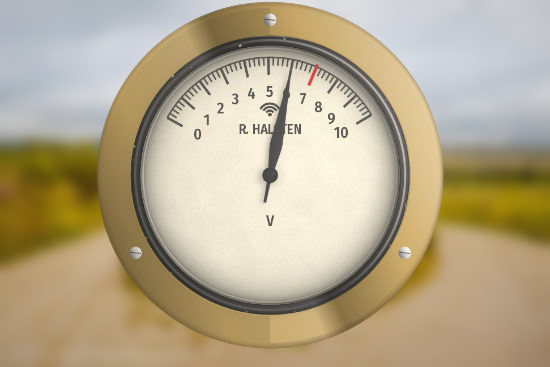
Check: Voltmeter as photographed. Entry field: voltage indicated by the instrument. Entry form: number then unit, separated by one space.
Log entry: 6 V
